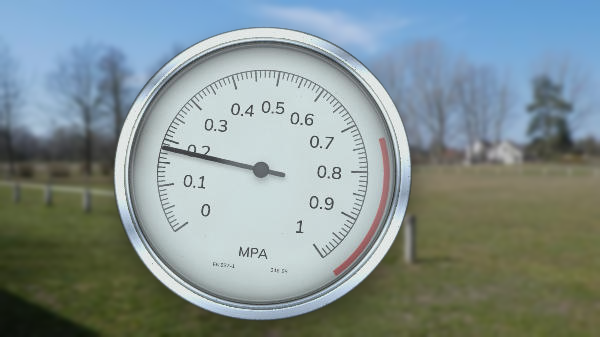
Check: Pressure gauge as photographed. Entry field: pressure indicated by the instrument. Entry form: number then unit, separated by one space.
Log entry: 0.18 MPa
